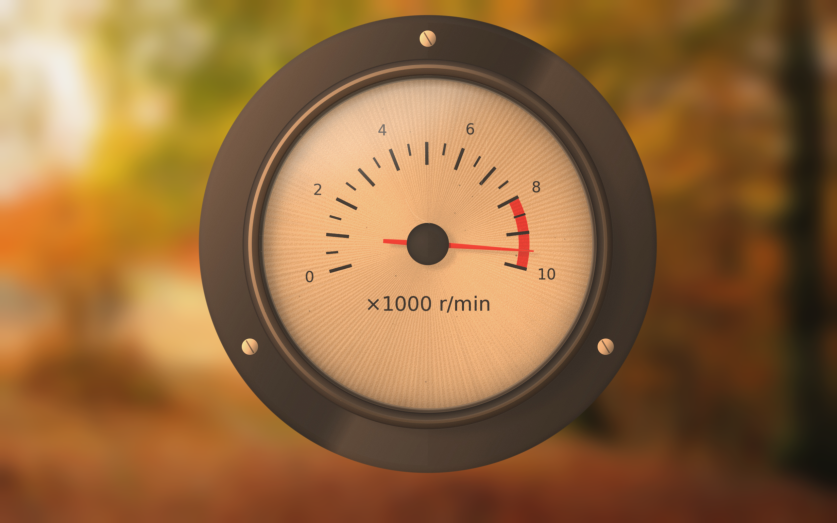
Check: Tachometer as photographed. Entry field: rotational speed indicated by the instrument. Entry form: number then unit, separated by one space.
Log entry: 9500 rpm
